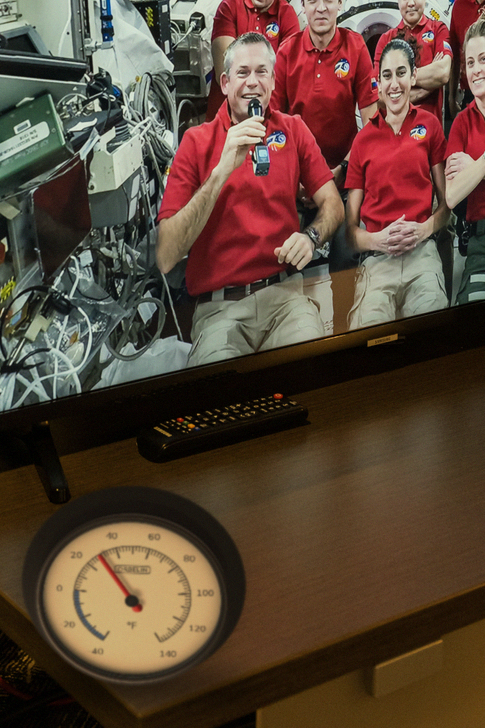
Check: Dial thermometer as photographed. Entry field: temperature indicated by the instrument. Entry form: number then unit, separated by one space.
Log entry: 30 °F
